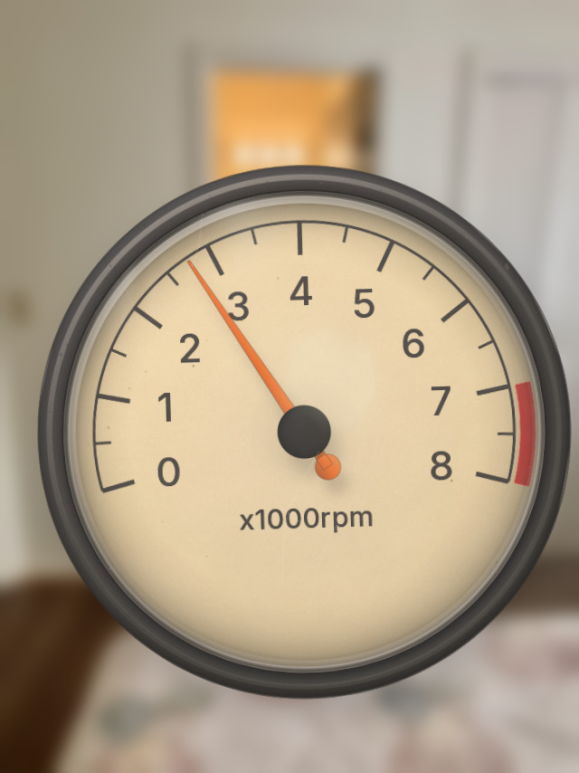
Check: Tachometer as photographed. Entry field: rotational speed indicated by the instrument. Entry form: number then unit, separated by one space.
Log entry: 2750 rpm
